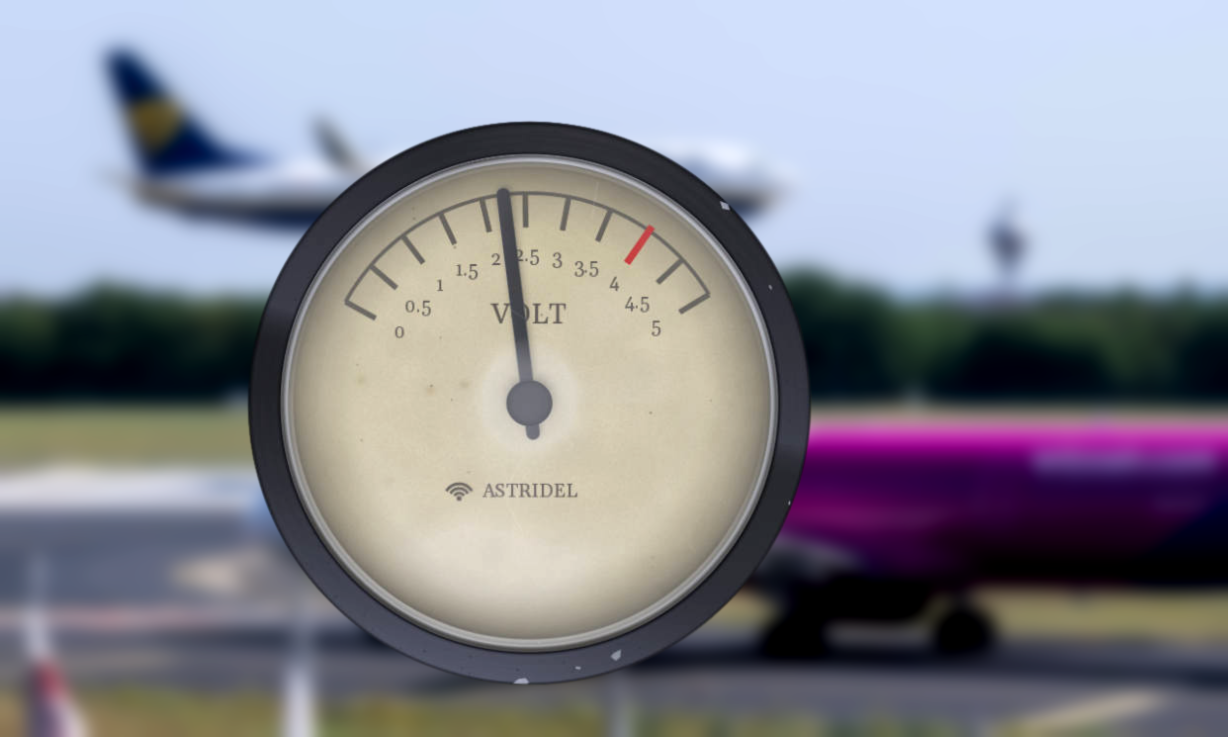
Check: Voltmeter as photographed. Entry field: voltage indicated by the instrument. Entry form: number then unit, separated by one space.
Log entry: 2.25 V
